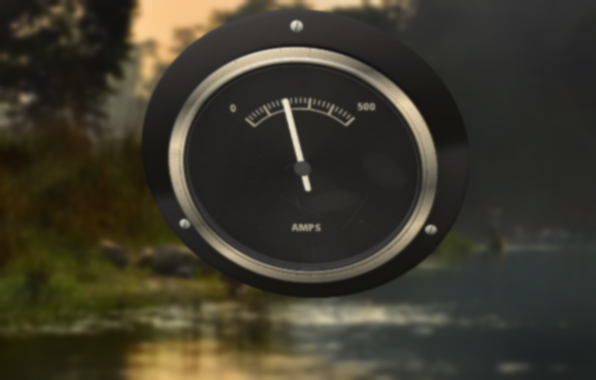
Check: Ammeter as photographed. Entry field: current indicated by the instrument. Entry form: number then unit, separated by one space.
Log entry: 200 A
